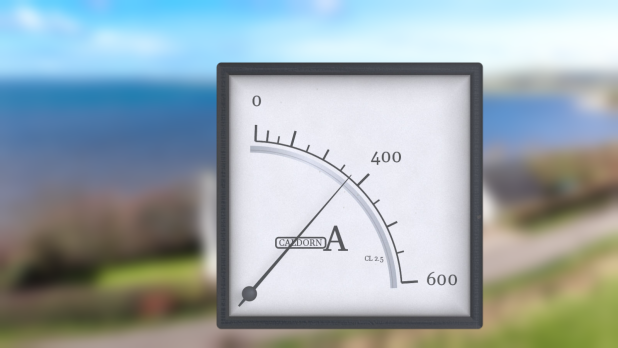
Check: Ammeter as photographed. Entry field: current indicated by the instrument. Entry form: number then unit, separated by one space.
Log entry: 375 A
